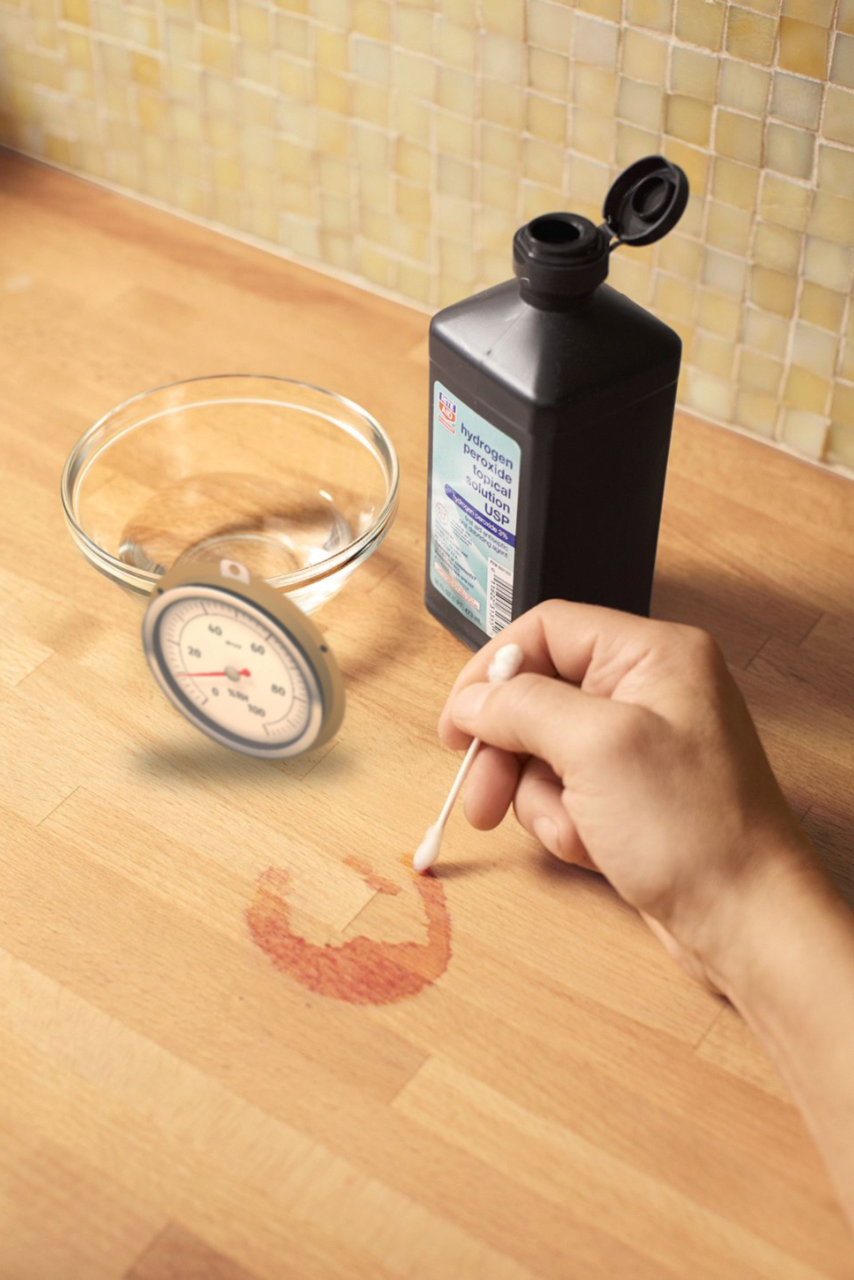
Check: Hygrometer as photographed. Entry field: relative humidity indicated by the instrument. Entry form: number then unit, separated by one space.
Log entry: 10 %
